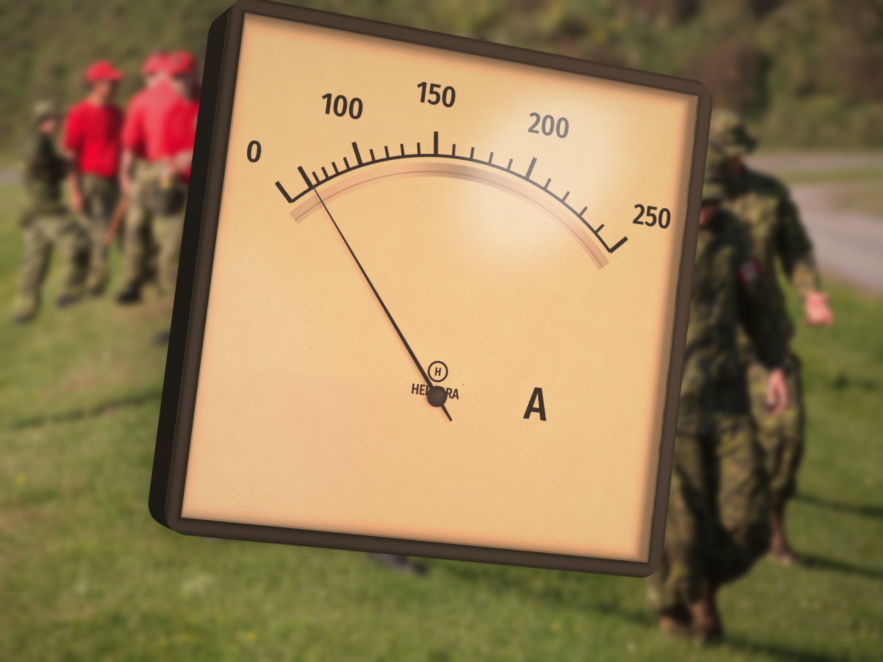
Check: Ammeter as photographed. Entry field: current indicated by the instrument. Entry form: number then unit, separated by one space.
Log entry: 50 A
